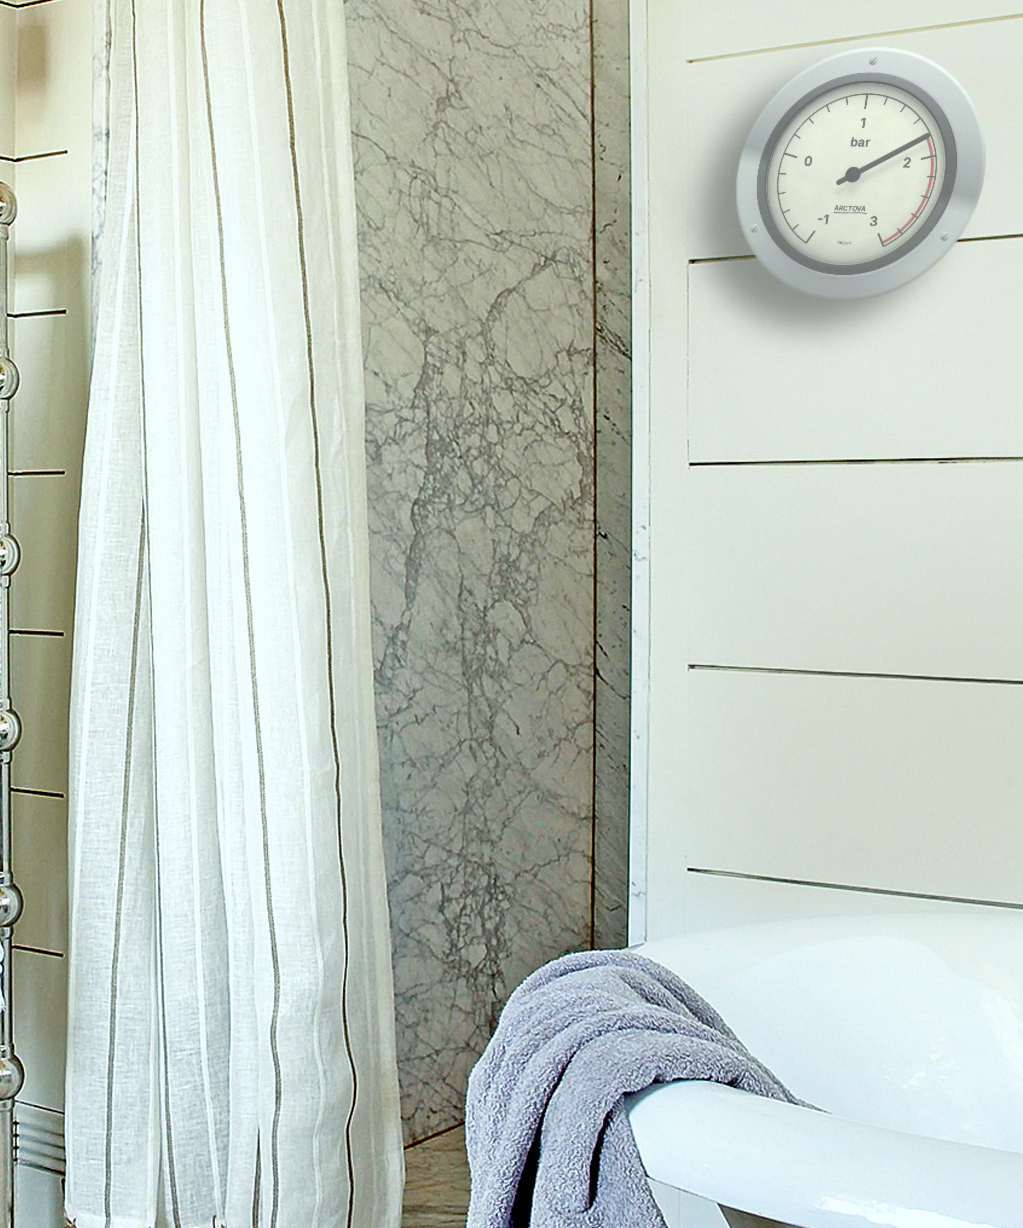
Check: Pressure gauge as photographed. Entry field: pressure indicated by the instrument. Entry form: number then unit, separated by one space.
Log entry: 1.8 bar
